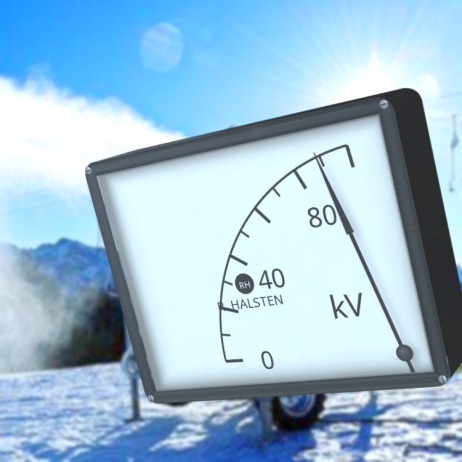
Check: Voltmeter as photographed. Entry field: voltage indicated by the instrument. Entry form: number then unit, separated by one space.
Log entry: 90 kV
